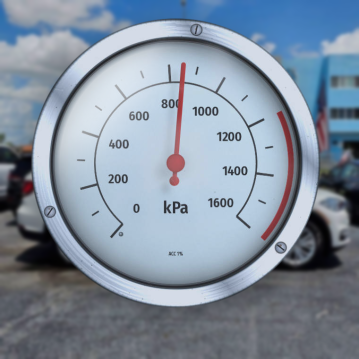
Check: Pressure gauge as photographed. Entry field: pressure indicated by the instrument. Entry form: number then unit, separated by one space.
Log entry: 850 kPa
